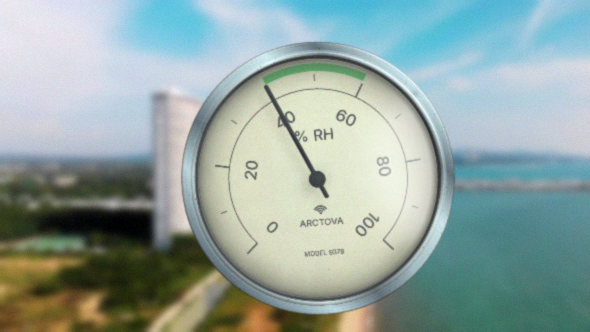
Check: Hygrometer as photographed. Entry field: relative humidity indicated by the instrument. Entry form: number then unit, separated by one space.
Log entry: 40 %
